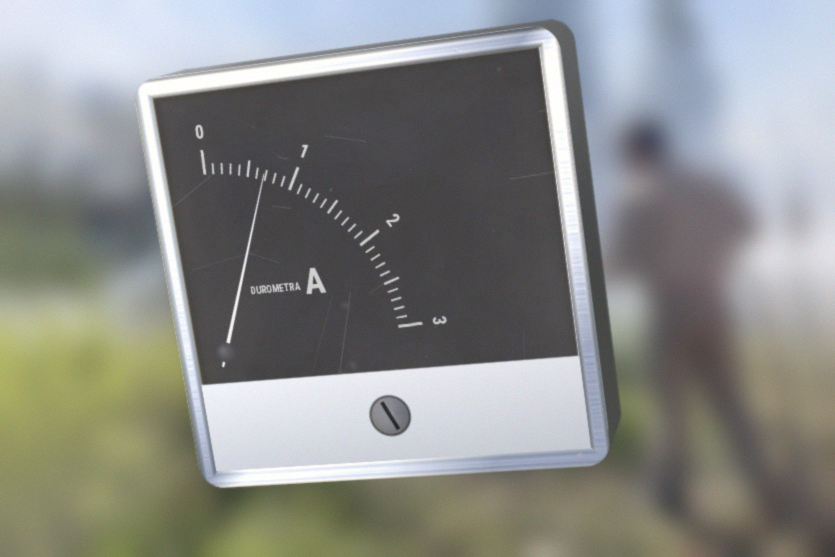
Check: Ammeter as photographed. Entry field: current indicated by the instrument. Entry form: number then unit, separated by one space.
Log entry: 0.7 A
